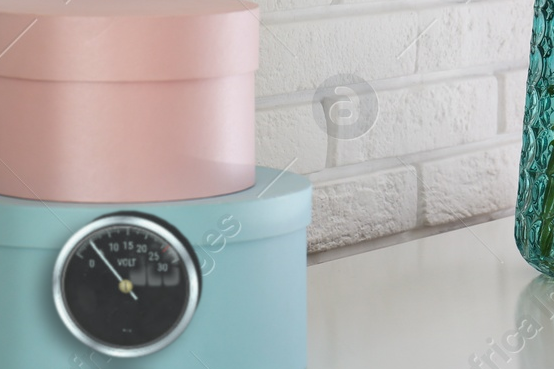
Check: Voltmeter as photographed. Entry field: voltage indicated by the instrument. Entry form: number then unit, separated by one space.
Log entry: 5 V
